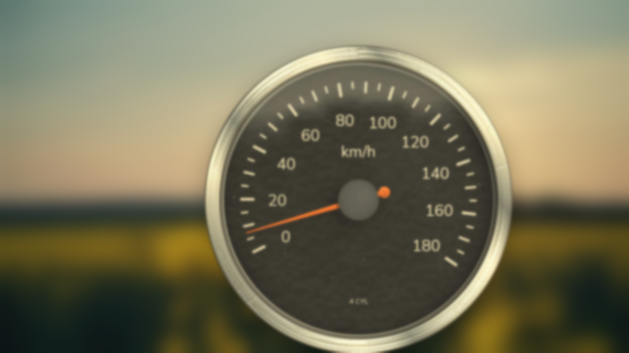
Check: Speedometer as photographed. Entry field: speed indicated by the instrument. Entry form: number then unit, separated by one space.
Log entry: 7.5 km/h
